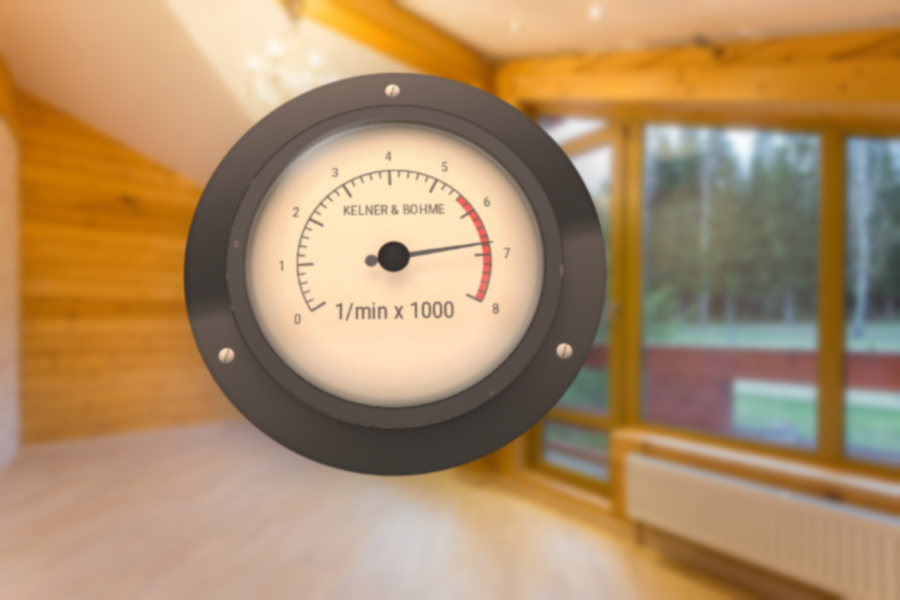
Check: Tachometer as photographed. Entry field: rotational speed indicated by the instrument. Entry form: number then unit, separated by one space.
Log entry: 6800 rpm
